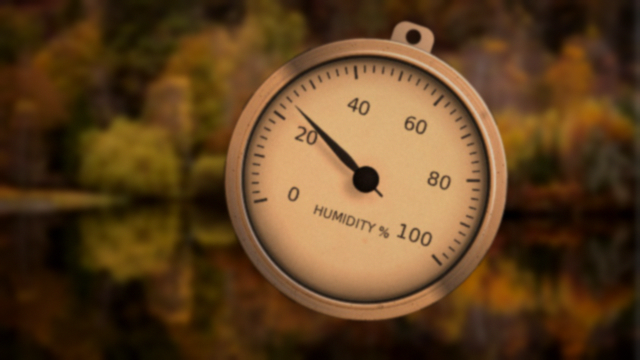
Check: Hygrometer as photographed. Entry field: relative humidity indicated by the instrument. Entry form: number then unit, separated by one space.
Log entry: 24 %
